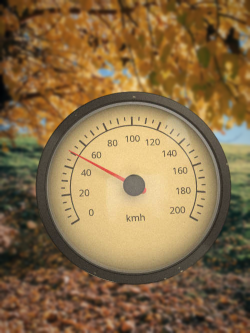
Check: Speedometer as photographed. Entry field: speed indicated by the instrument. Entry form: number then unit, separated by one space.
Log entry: 50 km/h
